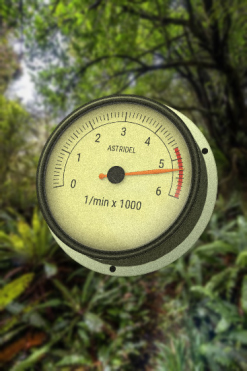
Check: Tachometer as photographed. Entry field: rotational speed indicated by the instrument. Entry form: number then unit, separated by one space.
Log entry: 5300 rpm
